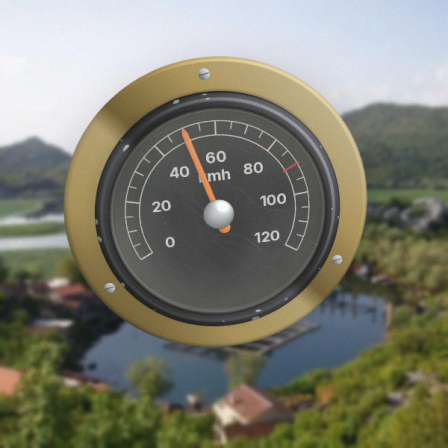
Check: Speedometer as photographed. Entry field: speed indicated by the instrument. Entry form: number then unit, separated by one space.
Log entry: 50 km/h
